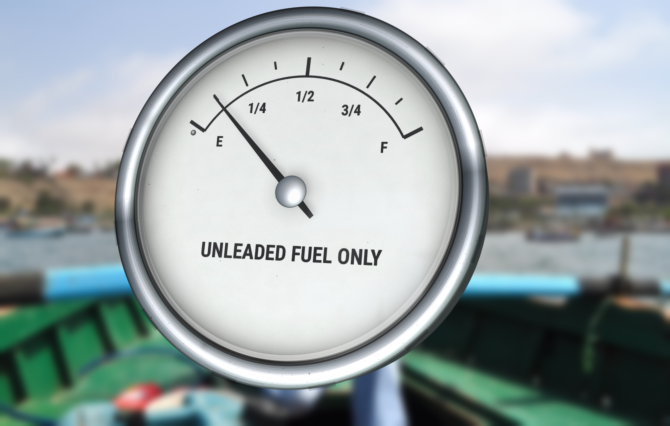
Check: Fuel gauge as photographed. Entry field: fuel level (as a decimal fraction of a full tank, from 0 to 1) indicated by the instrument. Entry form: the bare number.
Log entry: 0.125
